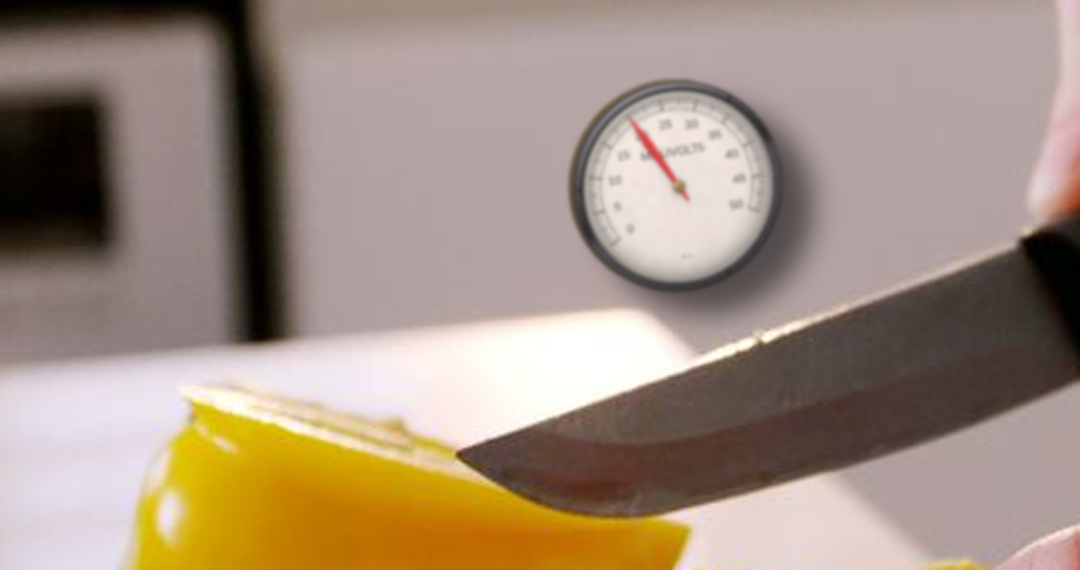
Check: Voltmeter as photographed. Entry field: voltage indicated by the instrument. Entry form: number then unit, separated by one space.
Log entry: 20 mV
